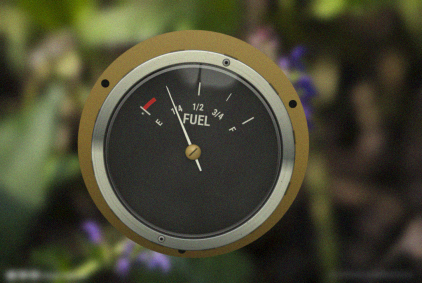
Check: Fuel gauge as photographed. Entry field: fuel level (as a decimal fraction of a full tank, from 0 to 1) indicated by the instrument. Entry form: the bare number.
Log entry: 0.25
